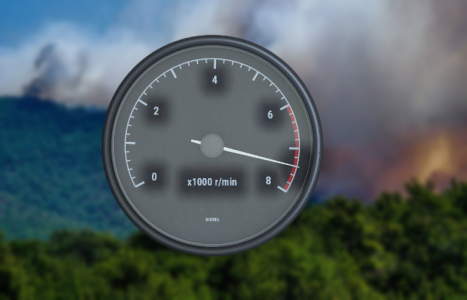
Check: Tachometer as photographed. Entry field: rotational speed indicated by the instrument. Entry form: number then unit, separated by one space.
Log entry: 7400 rpm
